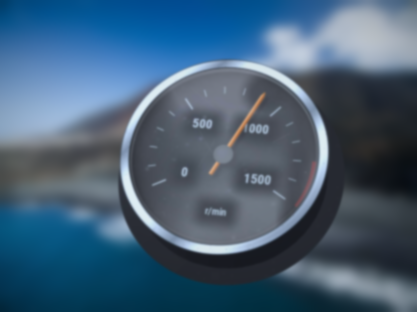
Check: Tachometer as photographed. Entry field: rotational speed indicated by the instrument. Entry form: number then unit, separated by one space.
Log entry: 900 rpm
